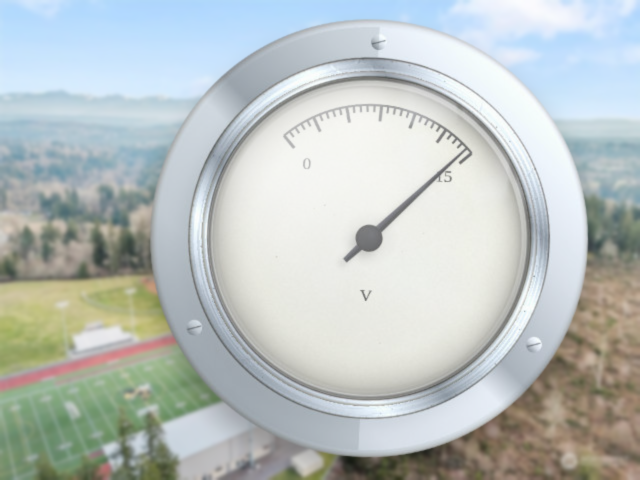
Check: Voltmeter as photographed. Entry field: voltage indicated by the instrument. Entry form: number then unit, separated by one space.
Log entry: 14.5 V
